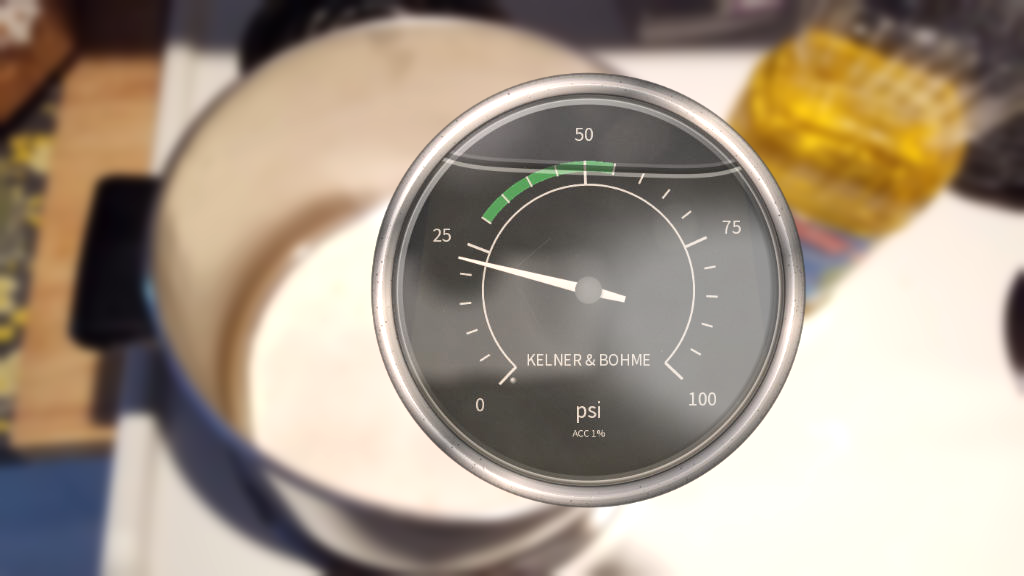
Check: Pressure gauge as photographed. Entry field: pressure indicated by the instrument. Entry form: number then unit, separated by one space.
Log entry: 22.5 psi
